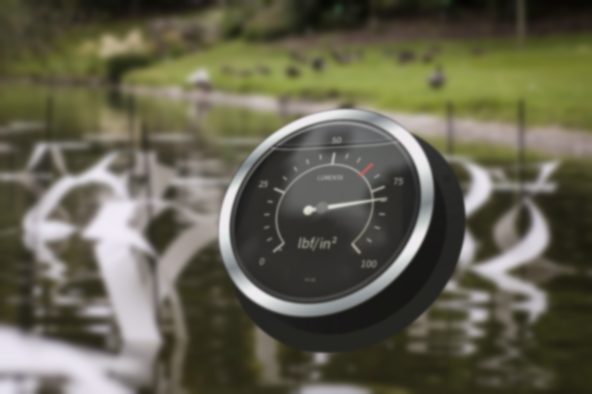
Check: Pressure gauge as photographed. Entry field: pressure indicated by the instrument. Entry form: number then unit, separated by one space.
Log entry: 80 psi
